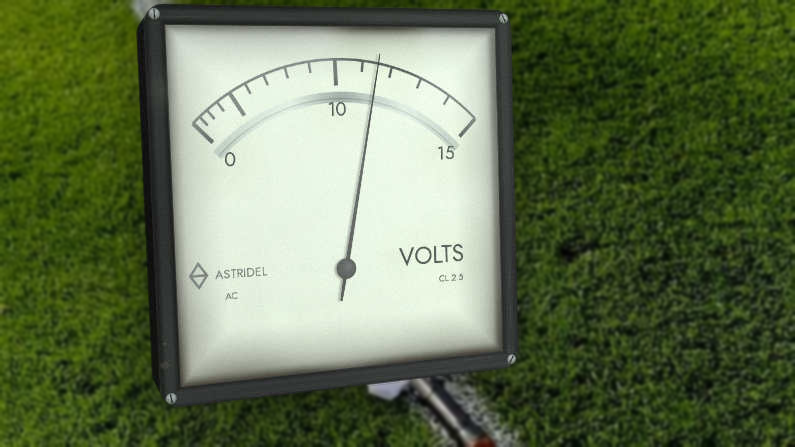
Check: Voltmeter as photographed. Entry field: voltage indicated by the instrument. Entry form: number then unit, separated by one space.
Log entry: 11.5 V
